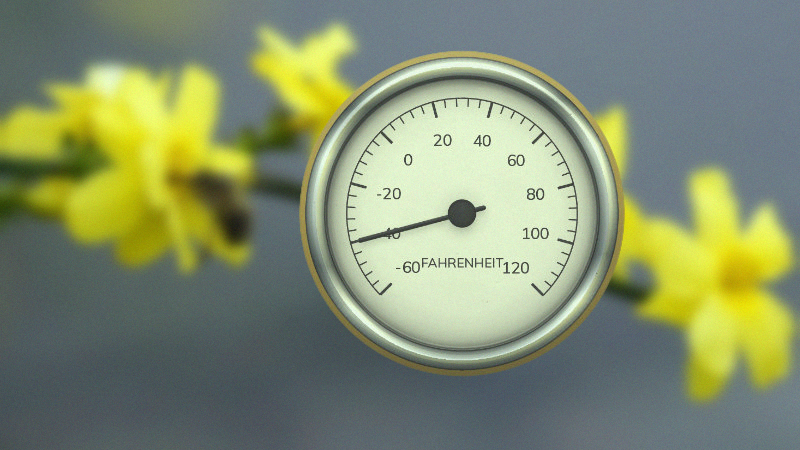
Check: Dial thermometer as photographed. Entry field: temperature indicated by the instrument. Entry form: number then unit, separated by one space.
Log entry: -40 °F
